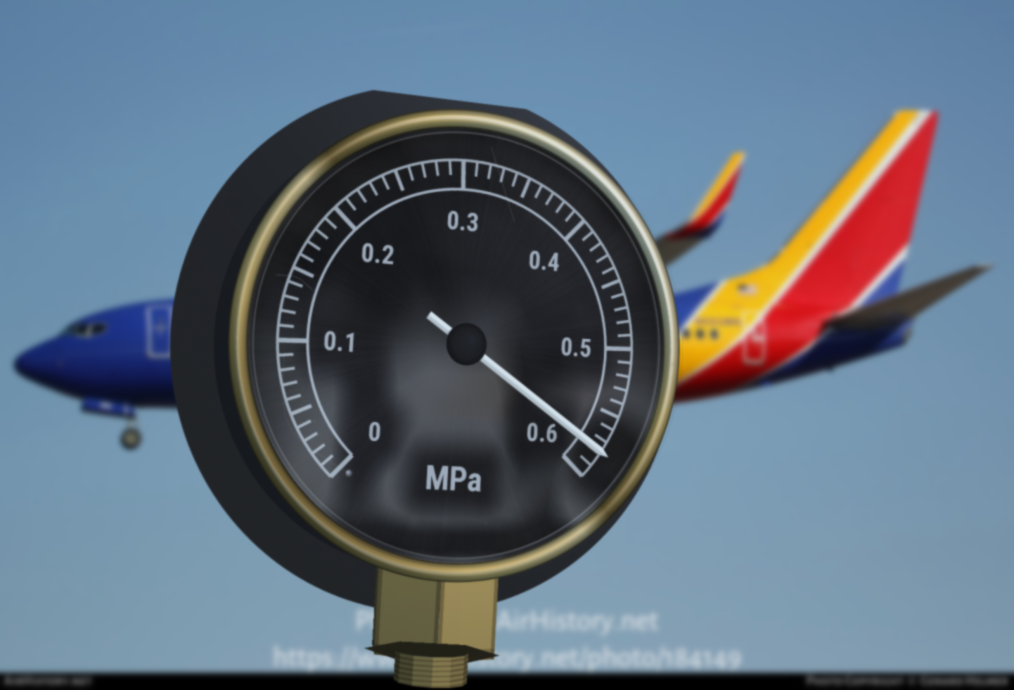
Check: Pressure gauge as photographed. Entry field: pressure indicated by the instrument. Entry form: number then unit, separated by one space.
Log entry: 0.58 MPa
